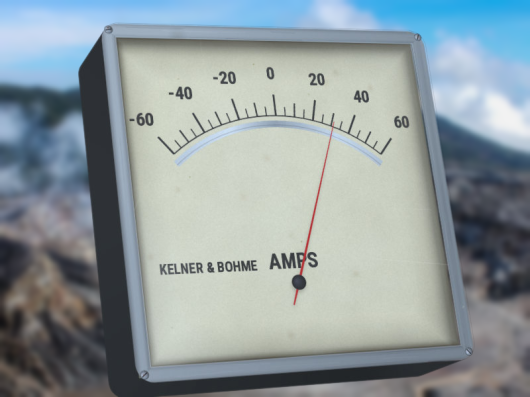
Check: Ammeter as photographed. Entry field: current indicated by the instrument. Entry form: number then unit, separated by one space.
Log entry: 30 A
